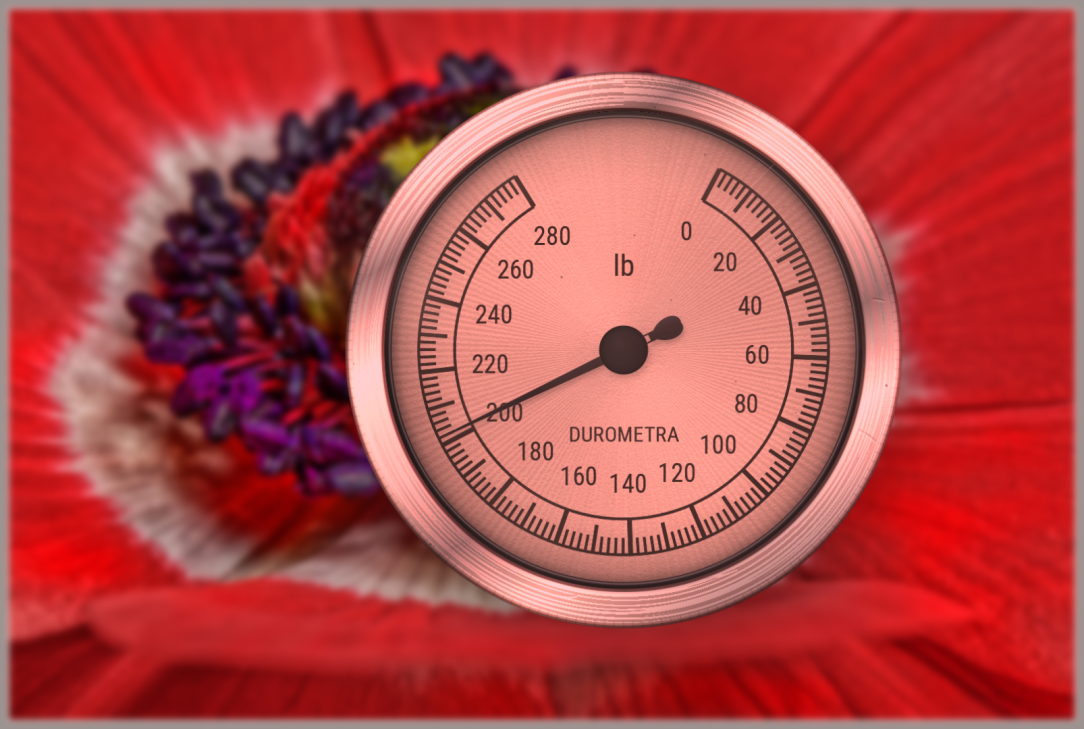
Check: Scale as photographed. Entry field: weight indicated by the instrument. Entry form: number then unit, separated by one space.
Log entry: 202 lb
